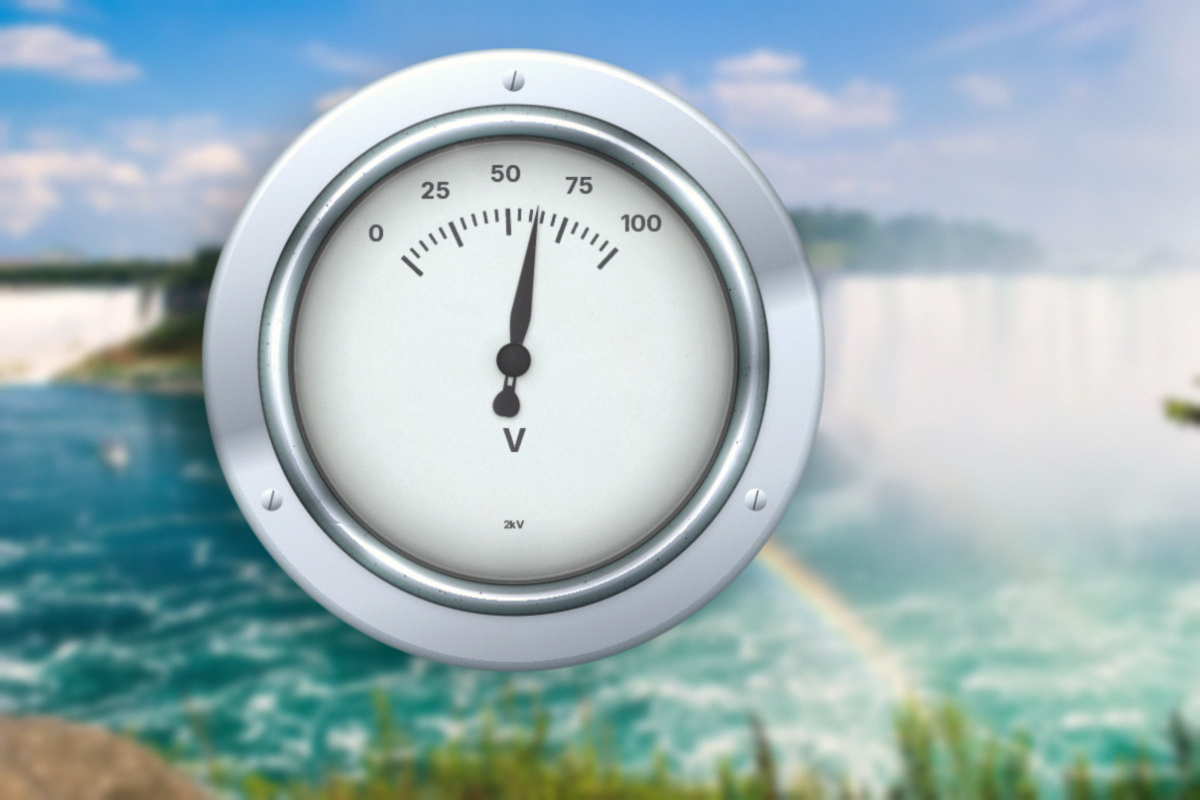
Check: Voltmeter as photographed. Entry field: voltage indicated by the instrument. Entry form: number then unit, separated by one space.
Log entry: 62.5 V
